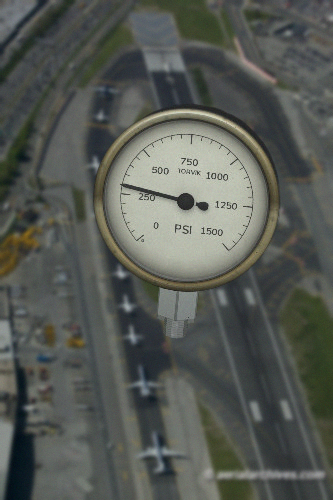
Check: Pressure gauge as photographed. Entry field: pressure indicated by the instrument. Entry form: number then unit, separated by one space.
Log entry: 300 psi
